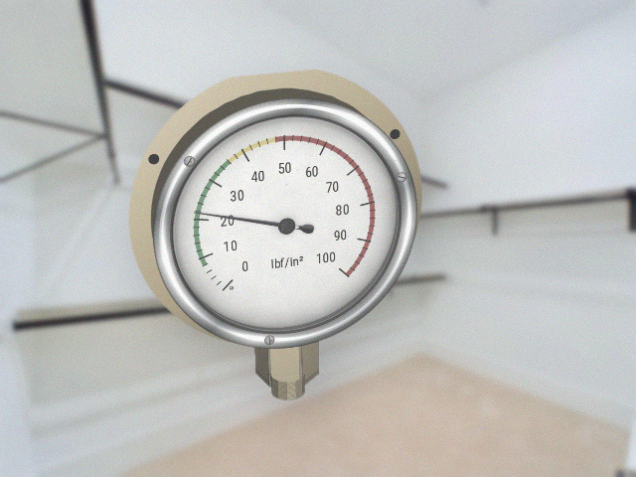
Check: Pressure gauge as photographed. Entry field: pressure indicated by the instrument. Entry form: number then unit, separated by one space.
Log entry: 22 psi
